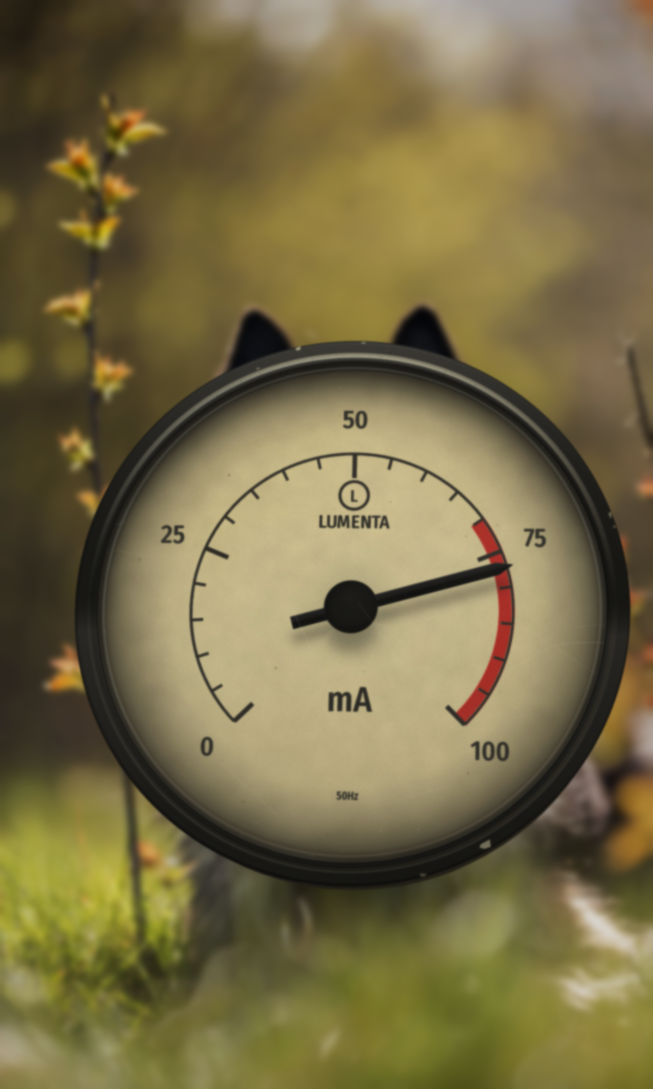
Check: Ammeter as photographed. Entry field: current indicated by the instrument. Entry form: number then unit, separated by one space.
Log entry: 77.5 mA
